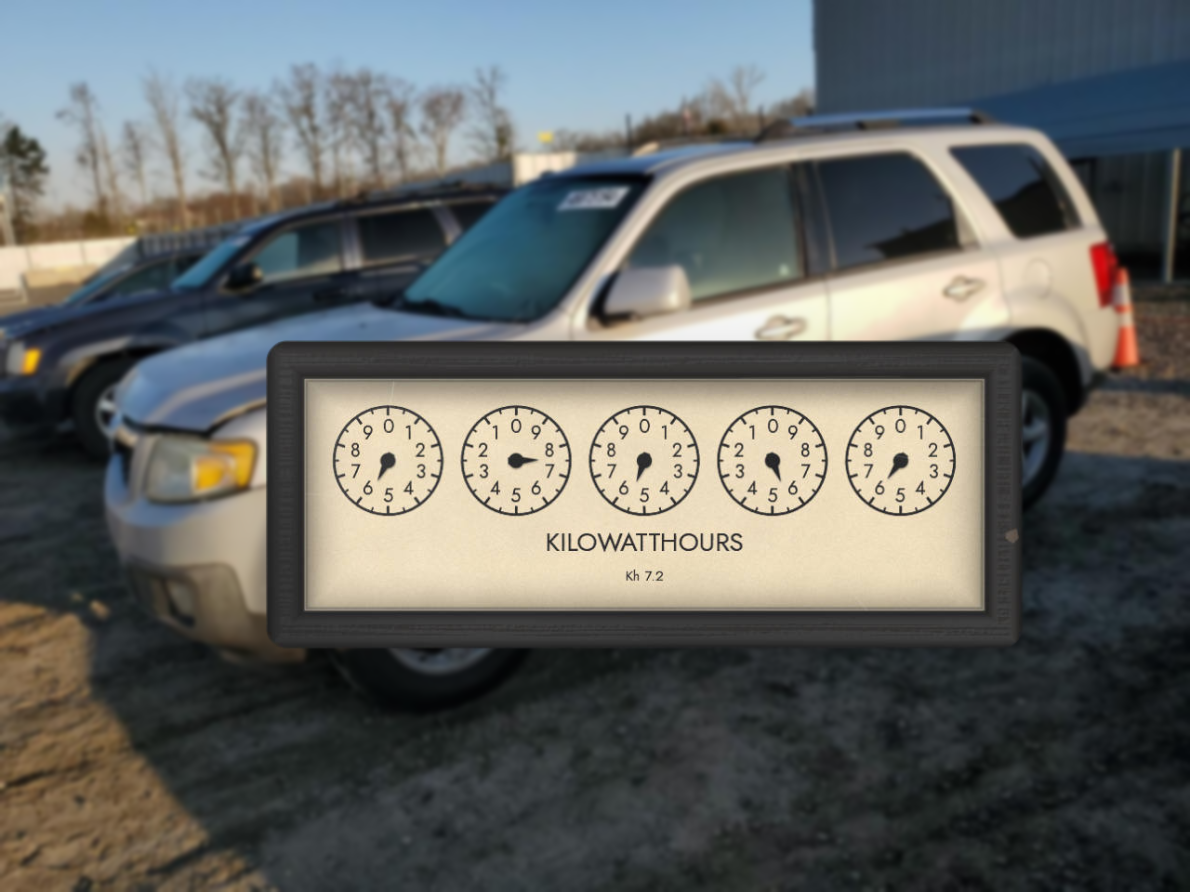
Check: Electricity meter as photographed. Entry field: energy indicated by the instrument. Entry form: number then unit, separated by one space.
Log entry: 57556 kWh
